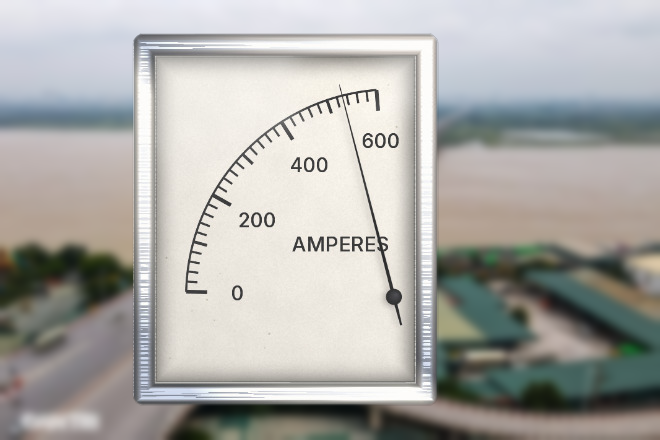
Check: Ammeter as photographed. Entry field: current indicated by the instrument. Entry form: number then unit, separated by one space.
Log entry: 530 A
